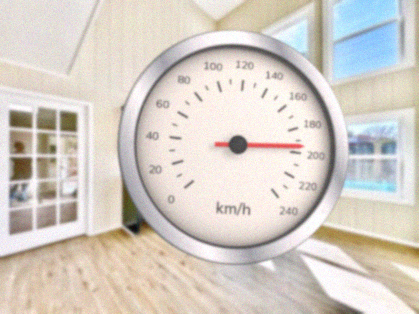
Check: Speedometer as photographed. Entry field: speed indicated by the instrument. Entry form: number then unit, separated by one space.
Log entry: 195 km/h
